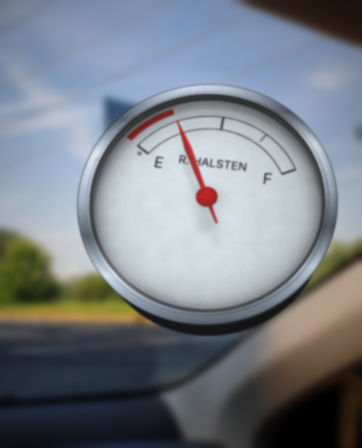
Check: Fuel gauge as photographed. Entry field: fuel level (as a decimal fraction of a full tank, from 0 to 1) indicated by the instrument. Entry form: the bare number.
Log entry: 0.25
